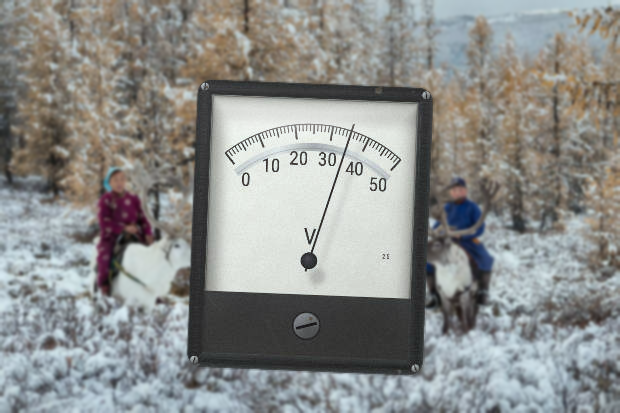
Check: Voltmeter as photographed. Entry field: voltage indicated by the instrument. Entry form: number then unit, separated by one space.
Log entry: 35 V
